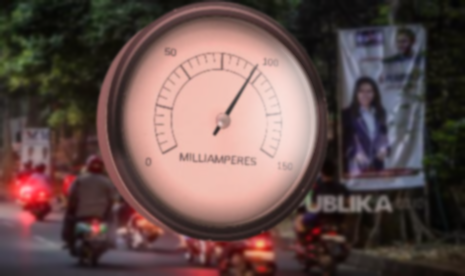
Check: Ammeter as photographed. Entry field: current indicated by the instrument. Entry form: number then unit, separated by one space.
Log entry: 95 mA
